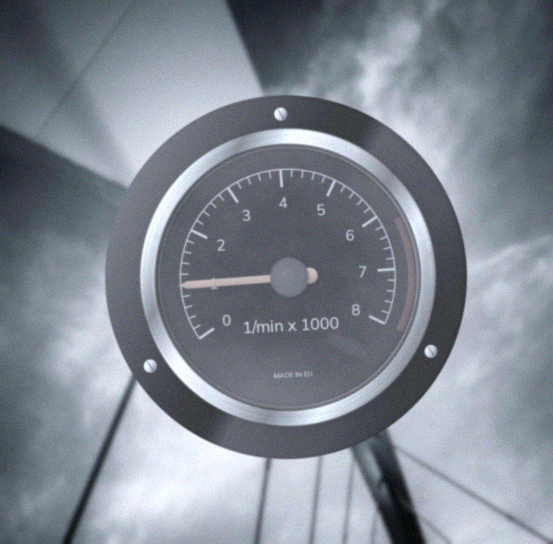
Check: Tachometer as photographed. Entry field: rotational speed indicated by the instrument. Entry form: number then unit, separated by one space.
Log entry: 1000 rpm
